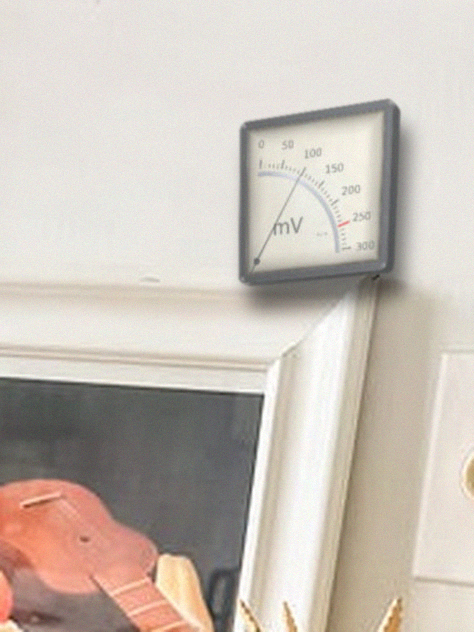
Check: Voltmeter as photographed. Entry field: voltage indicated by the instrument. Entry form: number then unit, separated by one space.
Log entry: 100 mV
